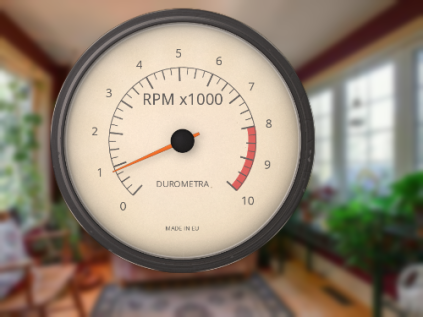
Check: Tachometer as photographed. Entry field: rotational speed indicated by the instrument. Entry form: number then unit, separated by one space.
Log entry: 875 rpm
